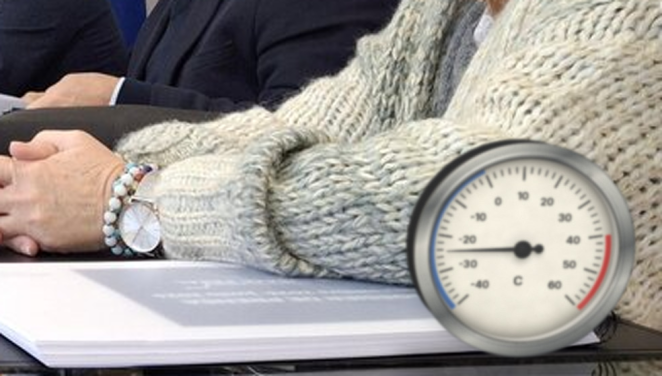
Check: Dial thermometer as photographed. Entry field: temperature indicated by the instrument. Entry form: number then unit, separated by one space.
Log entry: -24 °C
